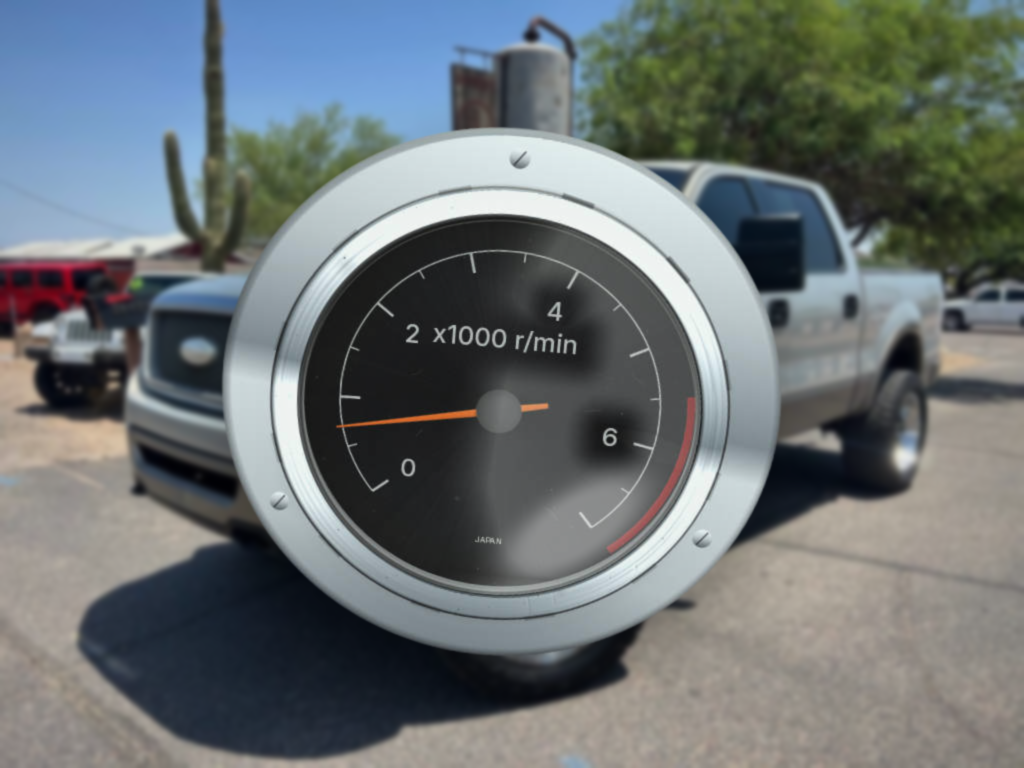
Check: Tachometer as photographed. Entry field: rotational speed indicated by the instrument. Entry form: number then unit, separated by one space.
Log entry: 750 rpm
